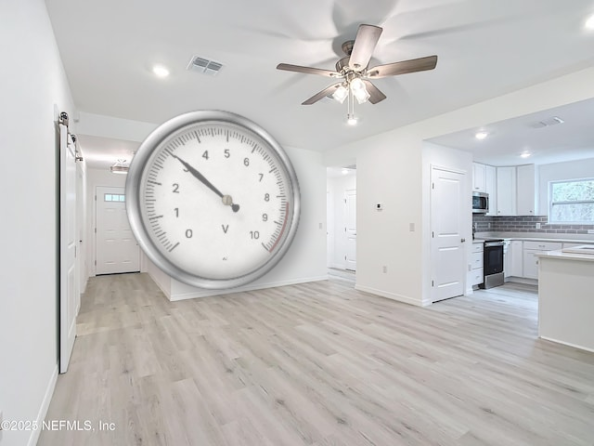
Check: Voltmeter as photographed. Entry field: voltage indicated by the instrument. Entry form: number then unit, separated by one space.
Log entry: 3 V
